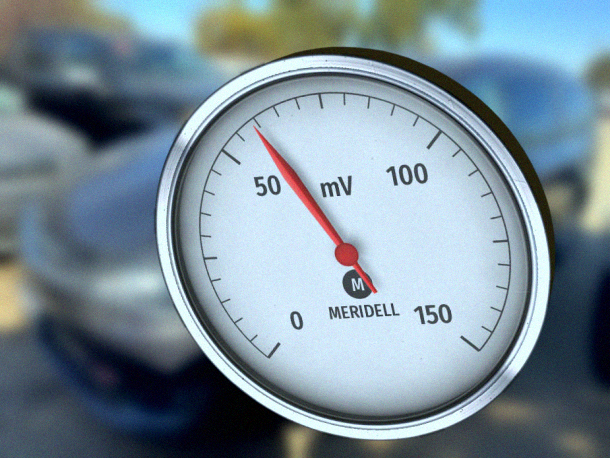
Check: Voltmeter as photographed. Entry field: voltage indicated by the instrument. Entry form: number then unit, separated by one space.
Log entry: 60 mV
